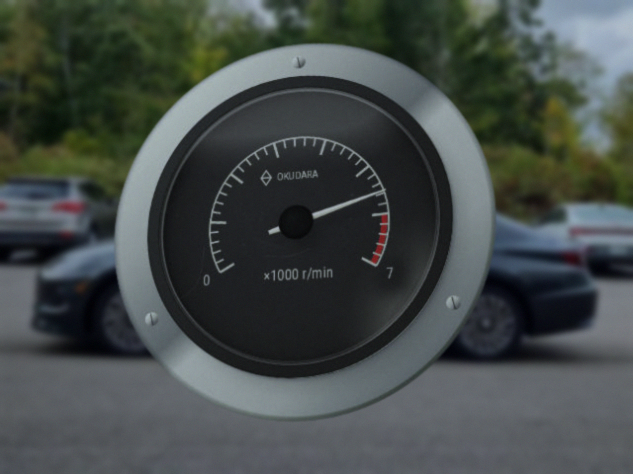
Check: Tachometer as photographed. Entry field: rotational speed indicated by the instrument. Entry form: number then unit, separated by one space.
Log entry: 5600 rpm
